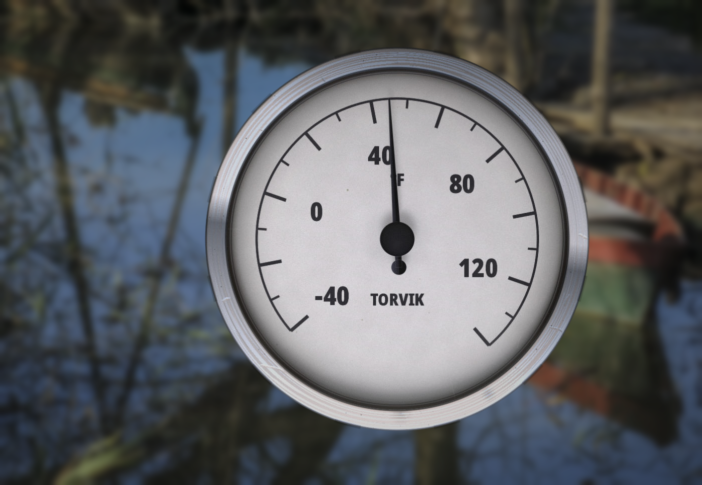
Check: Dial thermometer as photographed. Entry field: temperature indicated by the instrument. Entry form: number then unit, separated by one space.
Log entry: 45 °F
